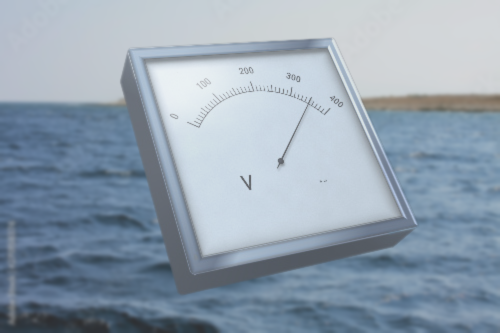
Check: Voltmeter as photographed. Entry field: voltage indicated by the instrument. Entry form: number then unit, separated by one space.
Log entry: 350 V
